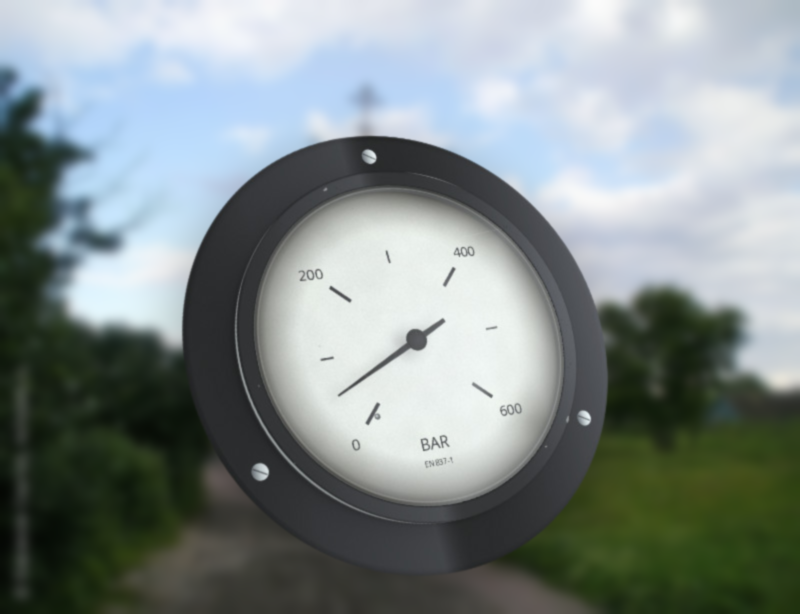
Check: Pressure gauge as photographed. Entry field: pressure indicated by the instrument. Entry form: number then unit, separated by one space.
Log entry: 50 bar
